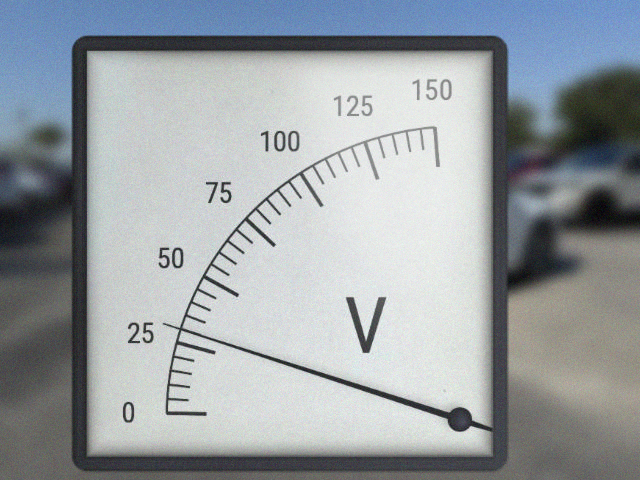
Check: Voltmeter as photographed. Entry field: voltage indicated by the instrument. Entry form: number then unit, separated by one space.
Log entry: 30 V
